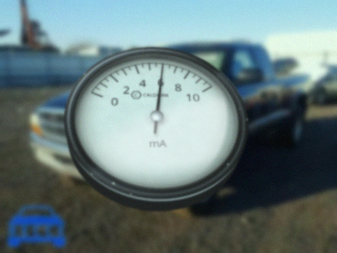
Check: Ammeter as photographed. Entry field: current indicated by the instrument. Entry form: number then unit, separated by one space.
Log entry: 6 mA
